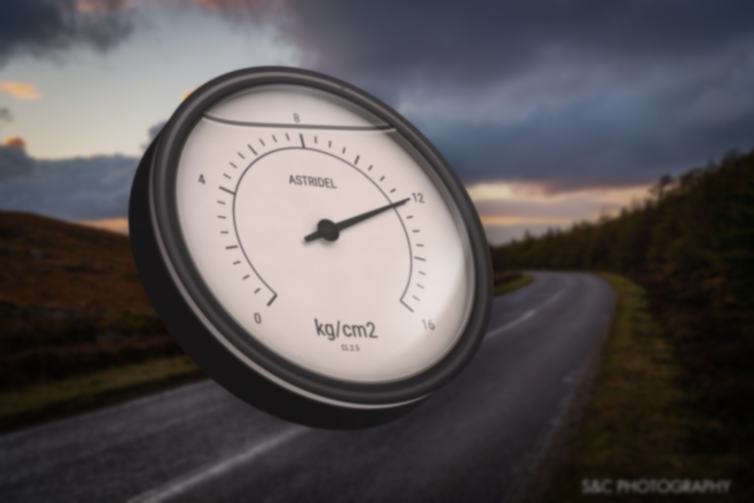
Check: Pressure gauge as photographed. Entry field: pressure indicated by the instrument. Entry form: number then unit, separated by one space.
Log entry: 12 kg/cm²
